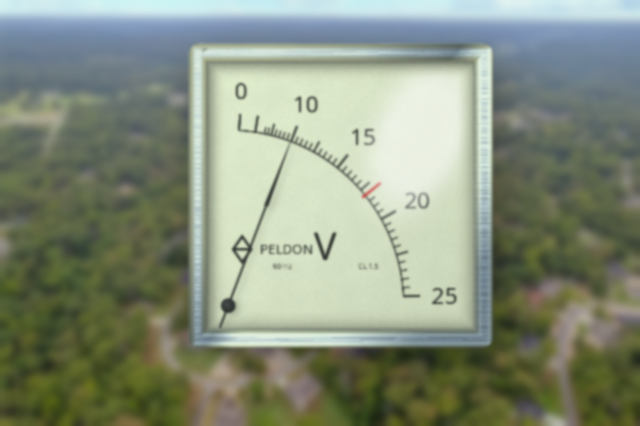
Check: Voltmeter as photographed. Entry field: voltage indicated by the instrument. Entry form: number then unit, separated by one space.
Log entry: 10 V
